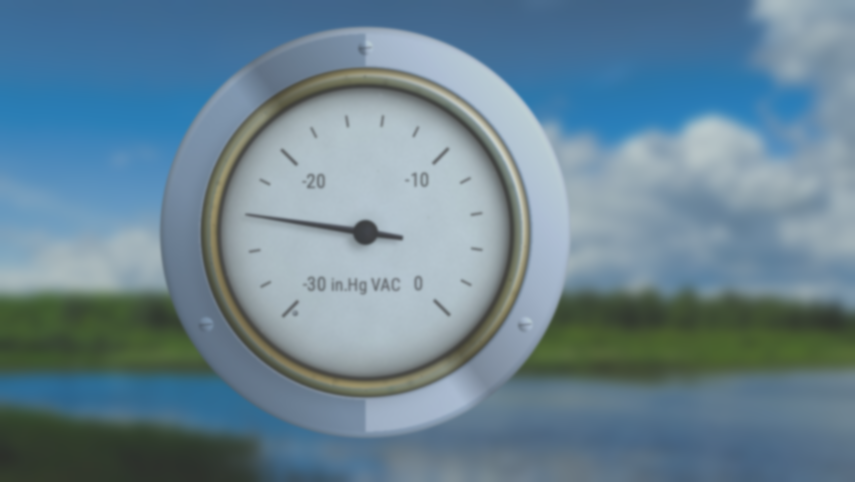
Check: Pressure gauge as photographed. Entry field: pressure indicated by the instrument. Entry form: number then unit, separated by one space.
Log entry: -24 inHg
